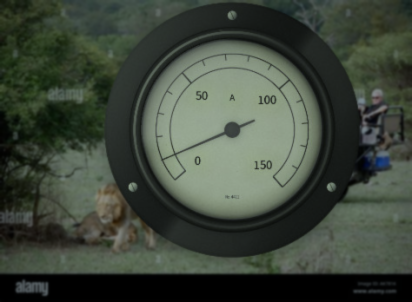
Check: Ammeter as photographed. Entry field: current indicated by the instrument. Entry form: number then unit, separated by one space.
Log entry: 10 A
